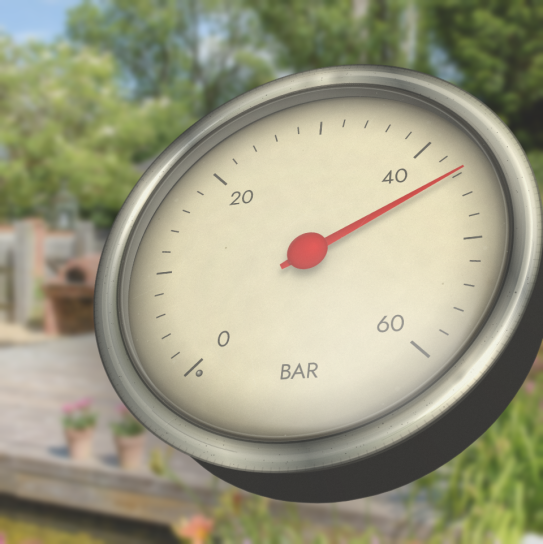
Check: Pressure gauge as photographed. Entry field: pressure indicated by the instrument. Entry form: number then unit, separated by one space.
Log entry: 44 bar
